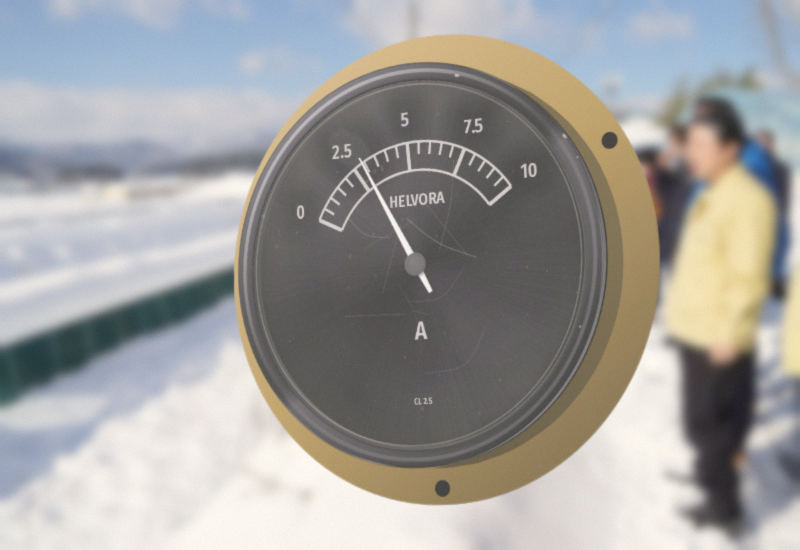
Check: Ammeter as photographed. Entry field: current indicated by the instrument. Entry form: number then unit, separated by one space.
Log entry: 3 A
